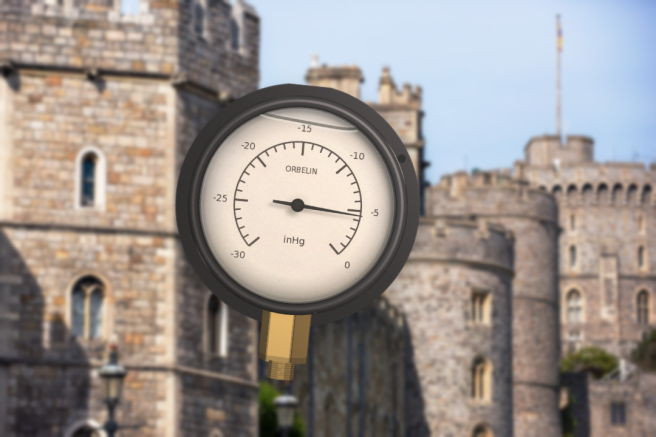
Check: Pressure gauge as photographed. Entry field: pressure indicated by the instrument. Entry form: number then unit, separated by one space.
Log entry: -4.5 inHg
